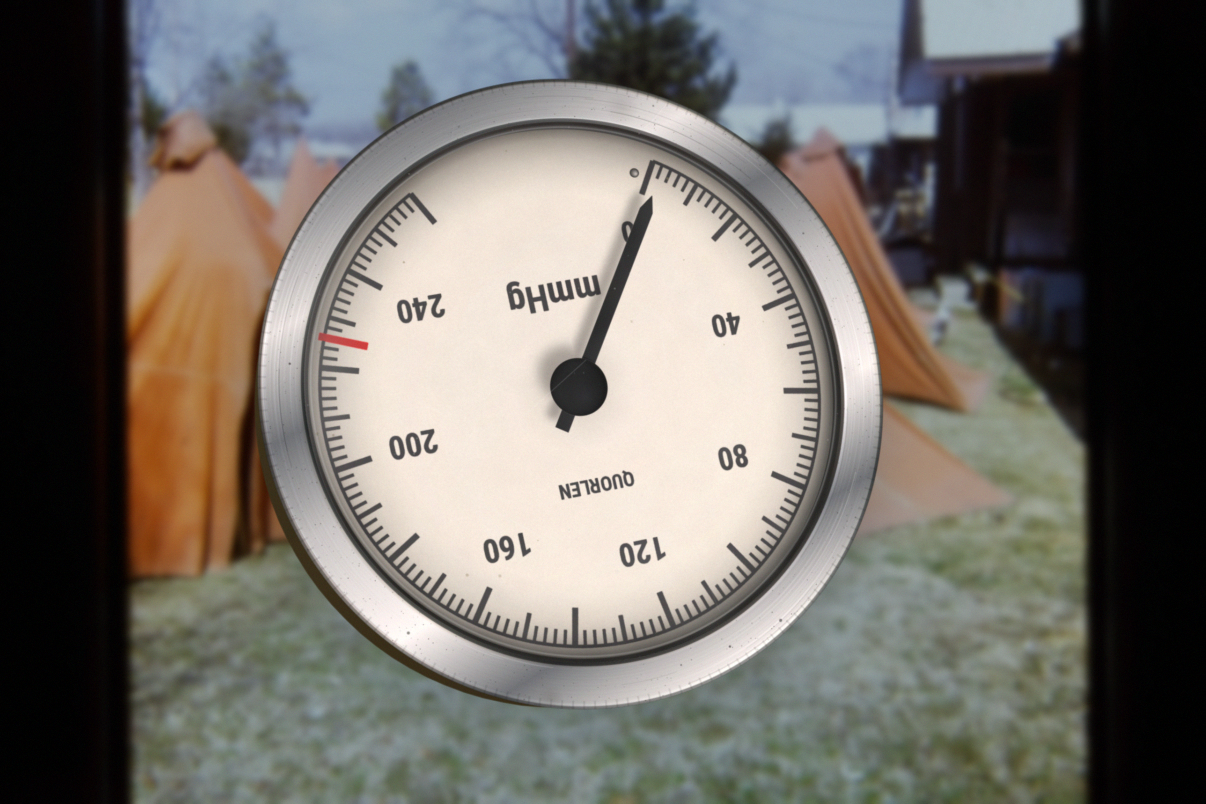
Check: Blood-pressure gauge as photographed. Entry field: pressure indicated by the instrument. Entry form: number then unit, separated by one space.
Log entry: 2 mmHg
